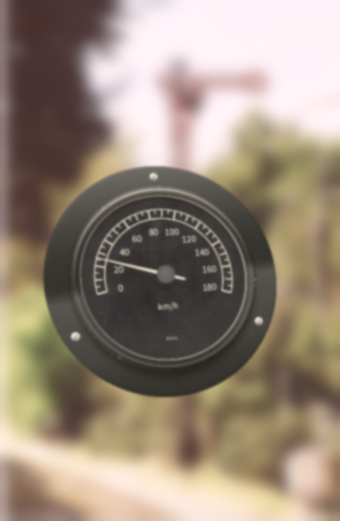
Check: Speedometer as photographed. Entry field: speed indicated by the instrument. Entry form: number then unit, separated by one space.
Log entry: 25 km/h
